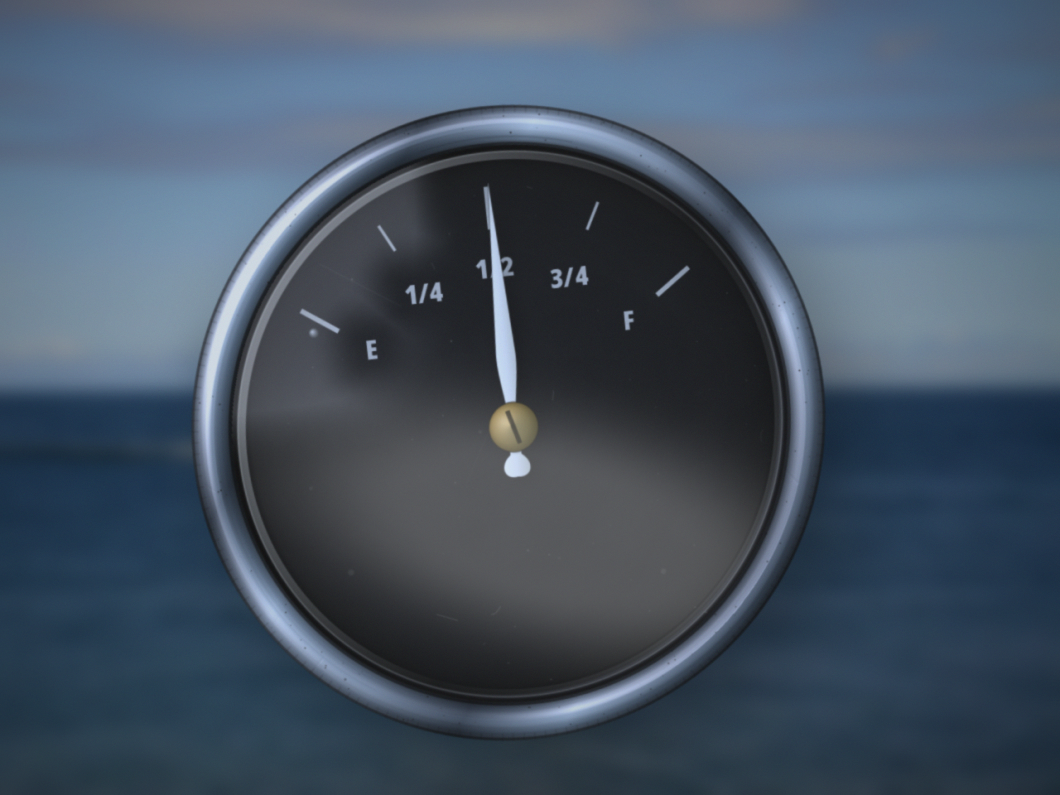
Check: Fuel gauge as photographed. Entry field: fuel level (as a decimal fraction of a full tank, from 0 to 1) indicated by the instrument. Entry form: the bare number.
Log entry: 0.5
